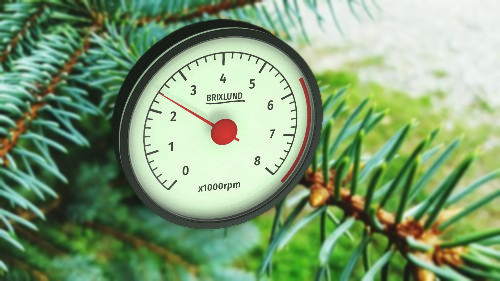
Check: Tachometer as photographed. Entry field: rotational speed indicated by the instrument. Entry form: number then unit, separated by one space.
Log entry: 2400 rpm
